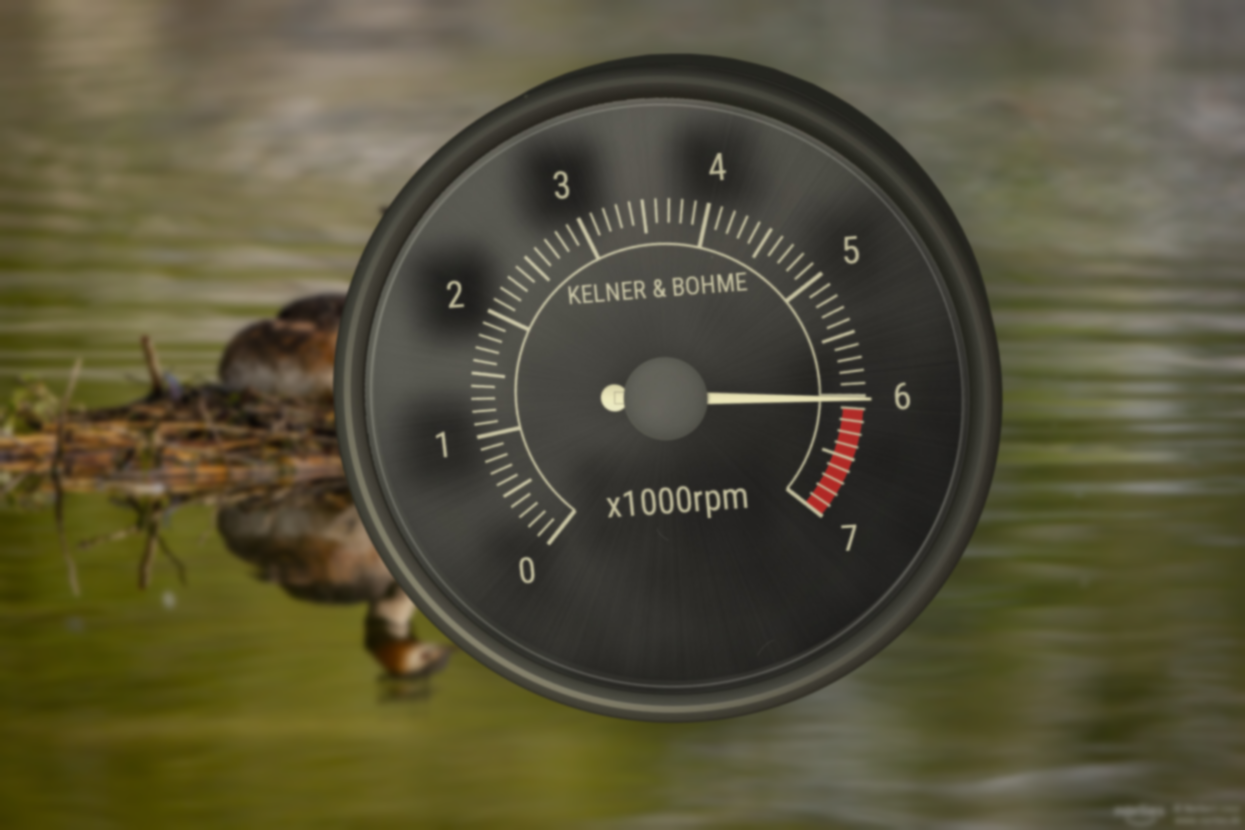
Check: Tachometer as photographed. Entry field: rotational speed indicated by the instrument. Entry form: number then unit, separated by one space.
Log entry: 6000 rpm
